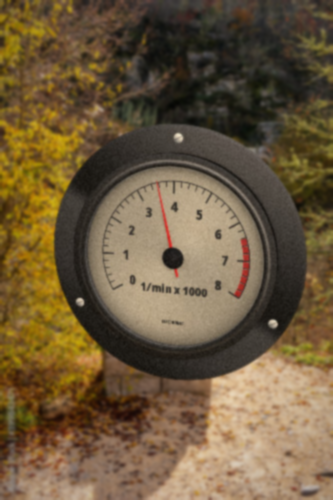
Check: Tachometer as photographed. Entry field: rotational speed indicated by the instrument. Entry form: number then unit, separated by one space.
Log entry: 3600 rpm
